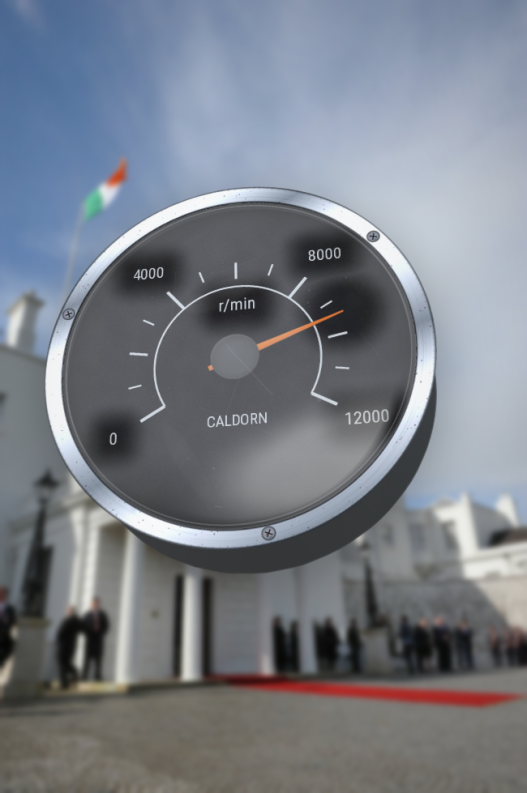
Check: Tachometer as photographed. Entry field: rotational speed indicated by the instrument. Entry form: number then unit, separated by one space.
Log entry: 9500 rpm
